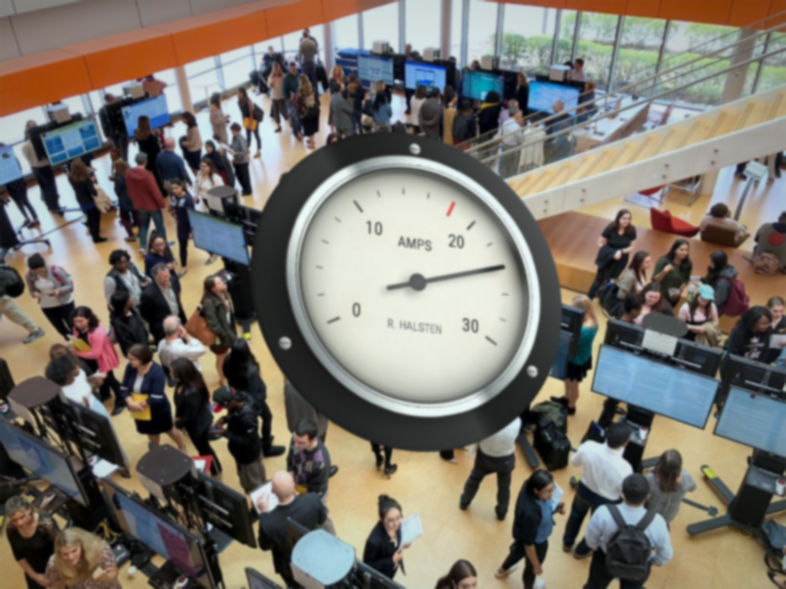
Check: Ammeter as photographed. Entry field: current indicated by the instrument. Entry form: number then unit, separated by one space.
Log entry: 24 A
